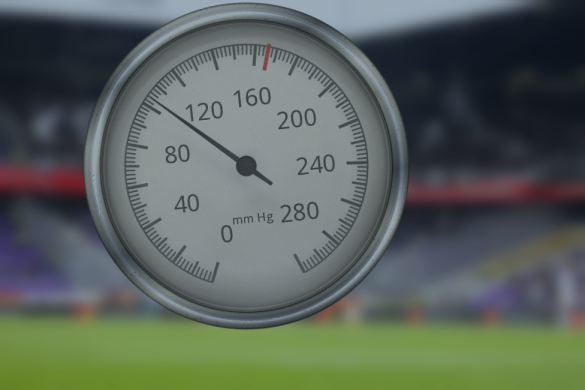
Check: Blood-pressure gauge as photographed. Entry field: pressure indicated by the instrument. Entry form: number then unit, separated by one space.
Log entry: 104 mmHg
